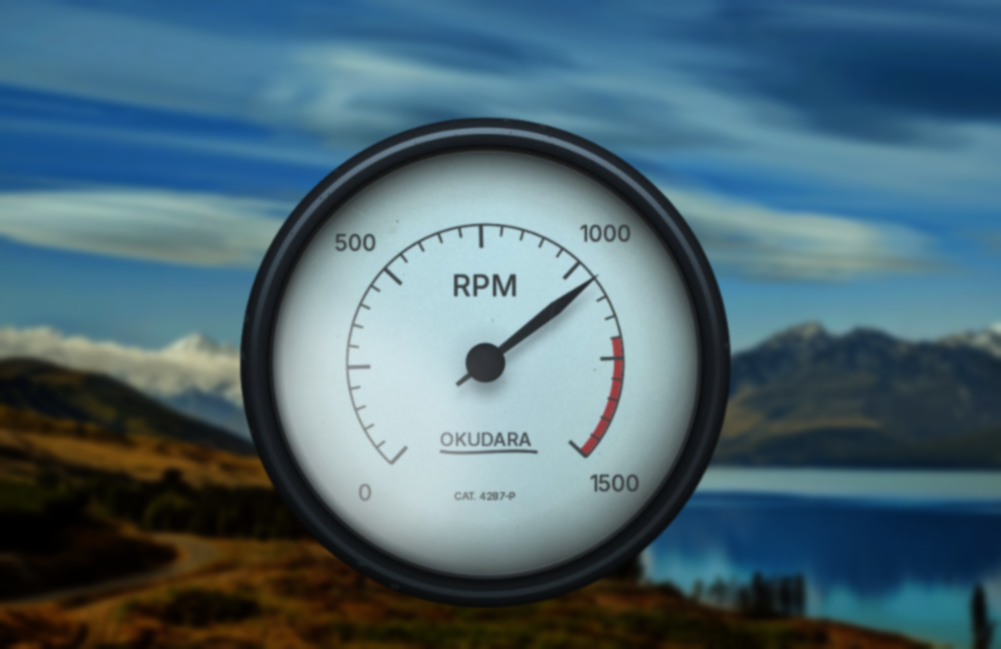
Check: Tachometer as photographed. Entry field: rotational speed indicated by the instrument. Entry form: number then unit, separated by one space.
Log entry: 1050 rpm
